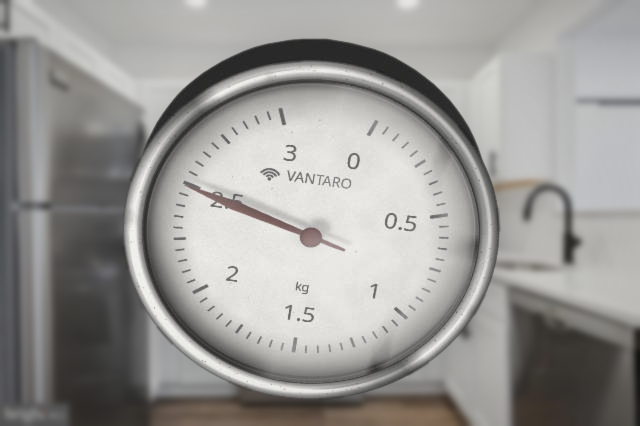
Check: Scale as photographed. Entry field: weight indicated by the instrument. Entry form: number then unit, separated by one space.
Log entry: 2.5 kg
